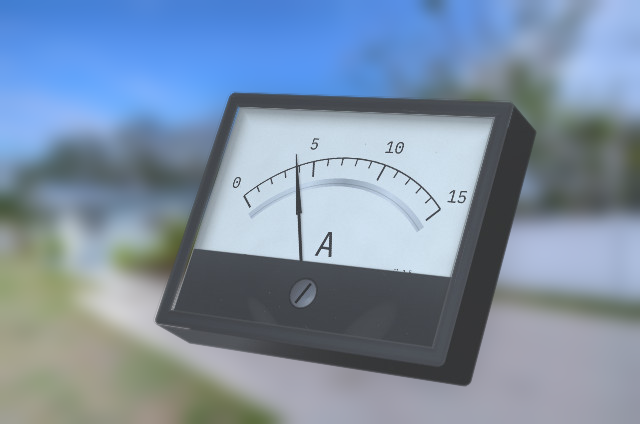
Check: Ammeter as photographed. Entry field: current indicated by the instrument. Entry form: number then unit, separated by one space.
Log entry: 4 A
